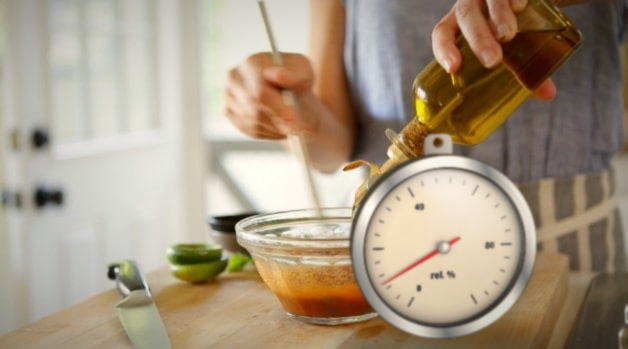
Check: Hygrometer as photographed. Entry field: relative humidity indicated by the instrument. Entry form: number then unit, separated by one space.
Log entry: 10 %
